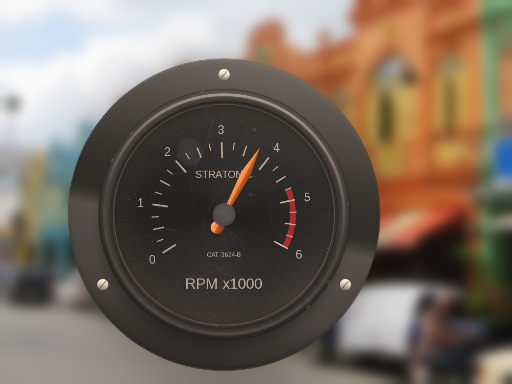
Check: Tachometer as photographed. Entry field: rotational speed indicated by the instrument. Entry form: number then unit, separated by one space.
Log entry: 3750 rpm
